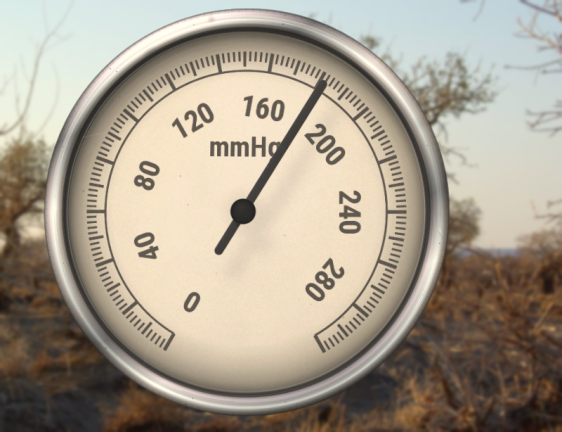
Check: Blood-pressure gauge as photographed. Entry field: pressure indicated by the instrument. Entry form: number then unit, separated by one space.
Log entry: 182 mmHg
